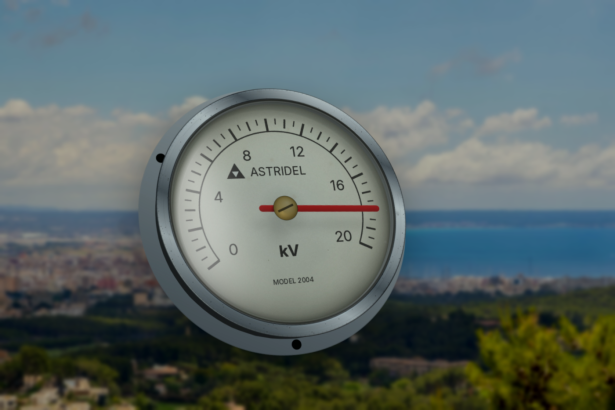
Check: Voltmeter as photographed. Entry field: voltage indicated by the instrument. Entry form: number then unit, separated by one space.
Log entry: 18 kV
